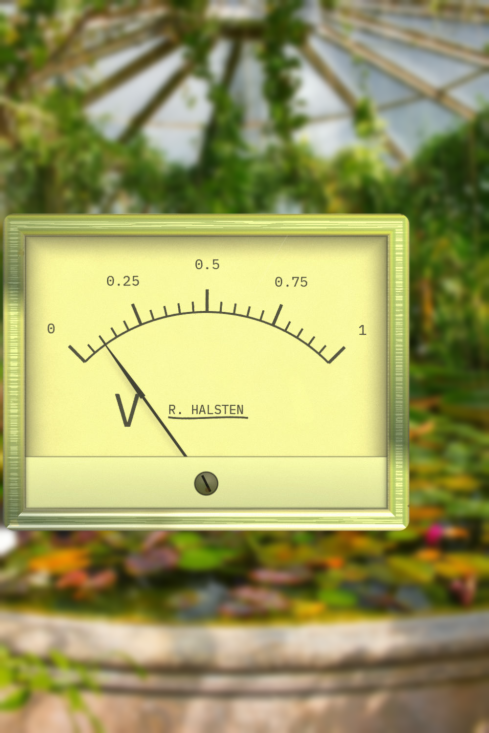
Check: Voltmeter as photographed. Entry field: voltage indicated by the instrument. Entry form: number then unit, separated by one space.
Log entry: 0.1 V
